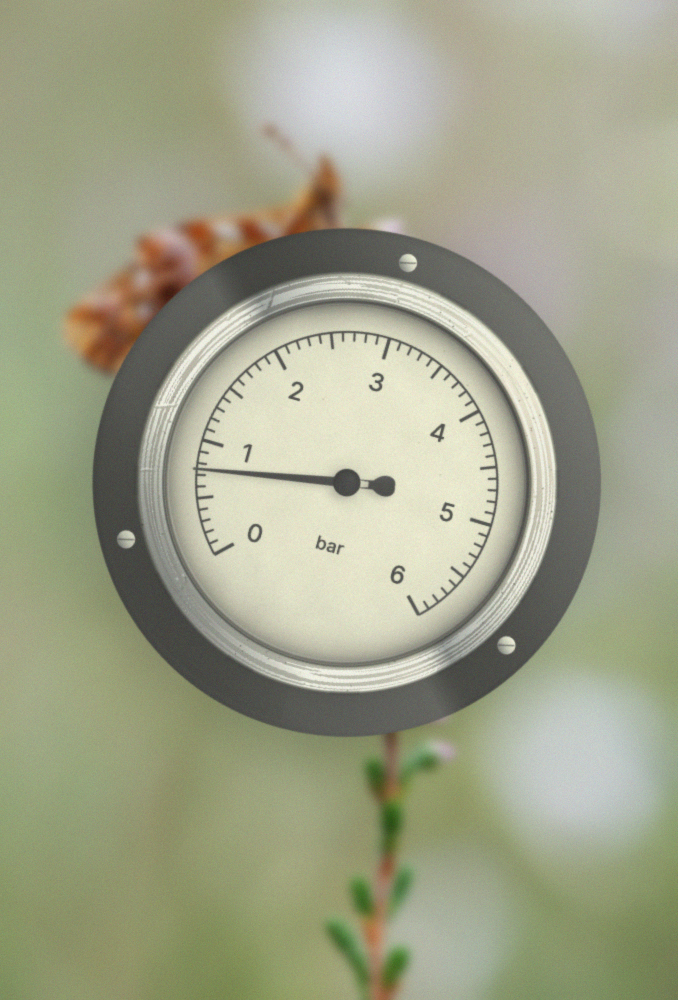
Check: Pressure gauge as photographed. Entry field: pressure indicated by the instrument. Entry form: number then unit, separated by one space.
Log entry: 0.75 bar
